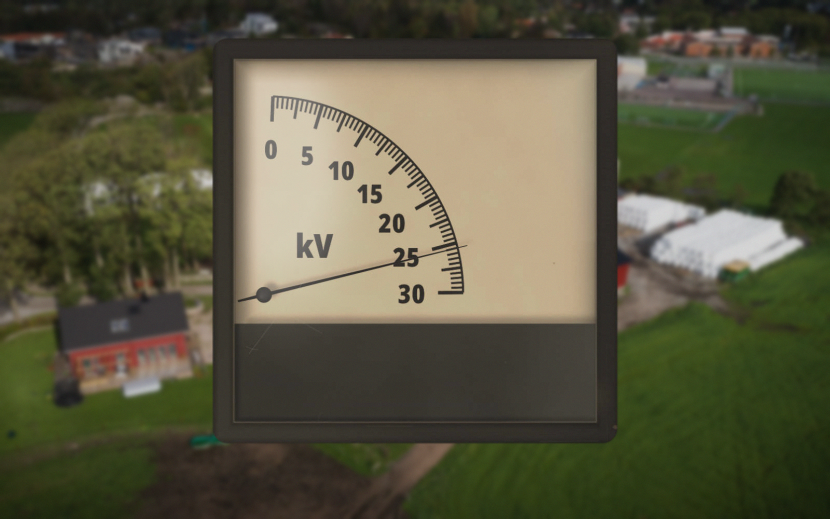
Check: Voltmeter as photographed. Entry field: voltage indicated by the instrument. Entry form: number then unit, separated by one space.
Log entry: 25.5 kV
